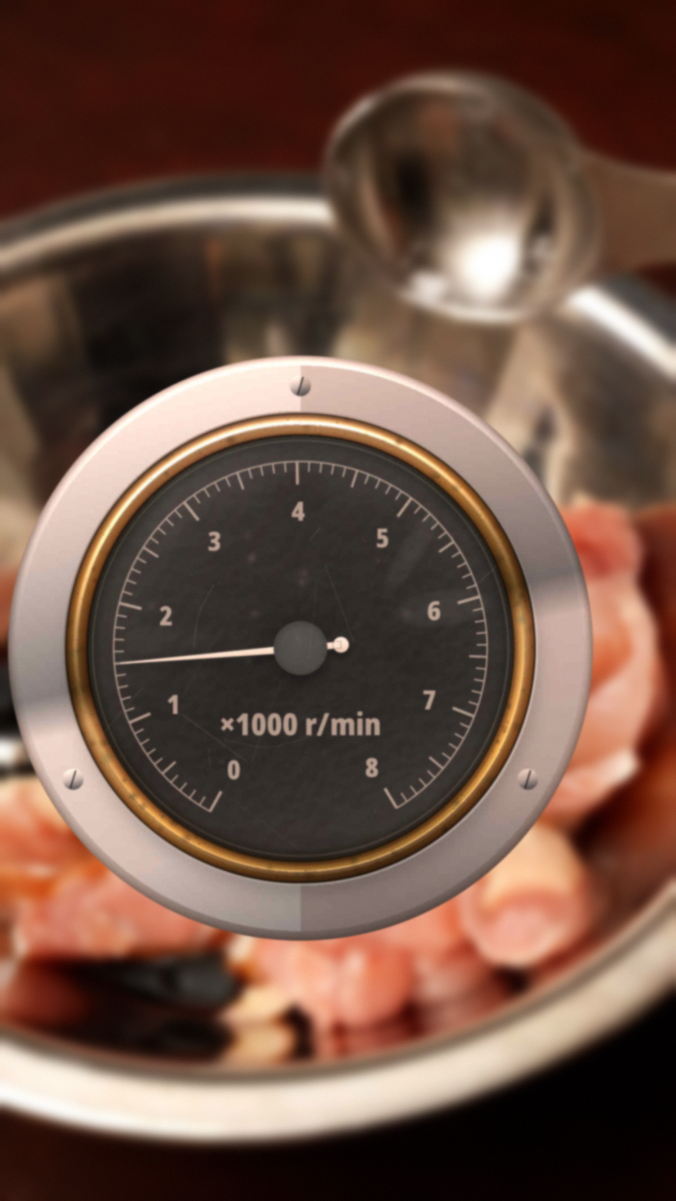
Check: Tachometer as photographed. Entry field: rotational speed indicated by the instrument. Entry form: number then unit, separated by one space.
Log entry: 1500 rpm
